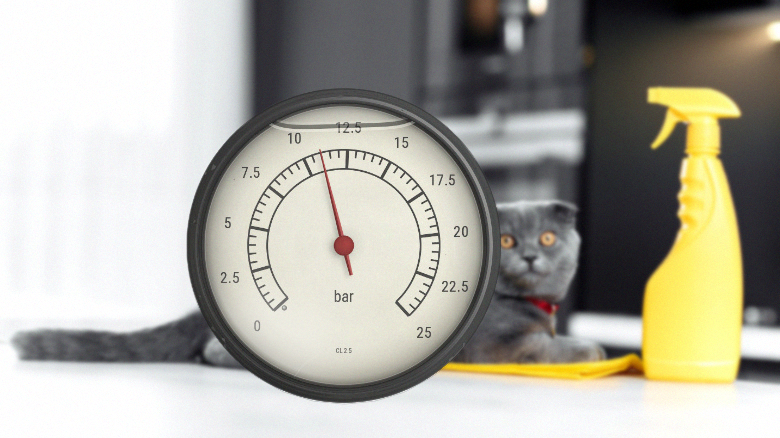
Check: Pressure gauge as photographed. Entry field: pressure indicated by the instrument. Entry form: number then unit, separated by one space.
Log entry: 11 bar
